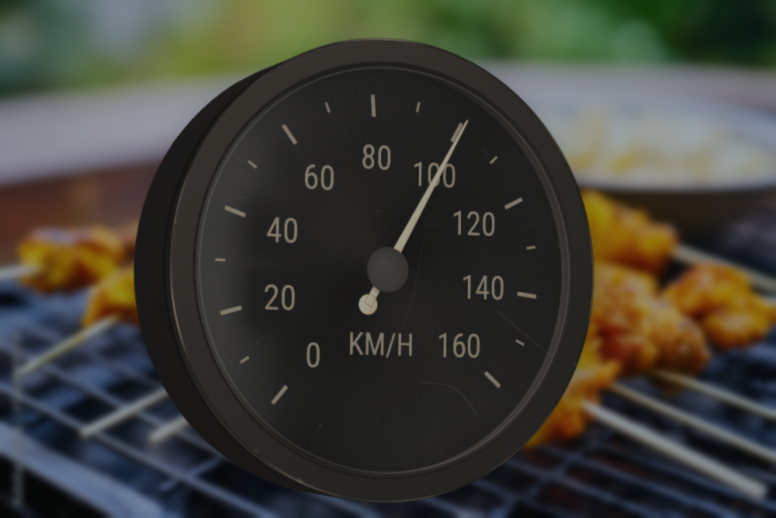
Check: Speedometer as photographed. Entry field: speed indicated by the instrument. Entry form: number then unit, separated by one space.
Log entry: 100 km/h
